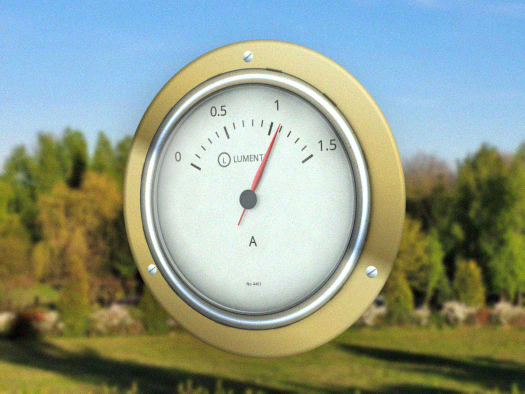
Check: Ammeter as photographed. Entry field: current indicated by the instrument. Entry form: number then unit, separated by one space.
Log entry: 1.1 A
